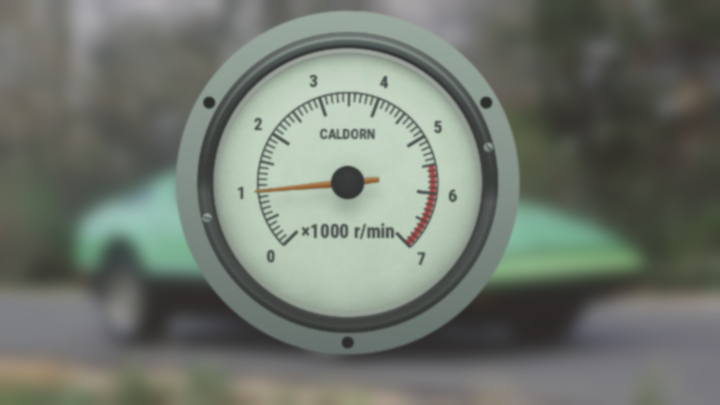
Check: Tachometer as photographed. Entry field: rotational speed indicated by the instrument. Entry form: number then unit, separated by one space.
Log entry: 1000 rpm
